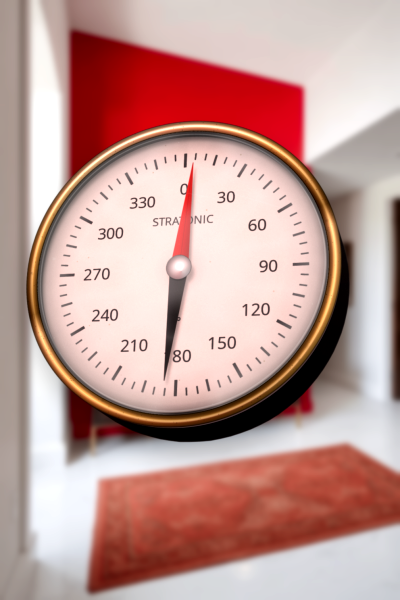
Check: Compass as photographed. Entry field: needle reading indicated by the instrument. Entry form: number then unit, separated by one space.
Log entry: 5 °
